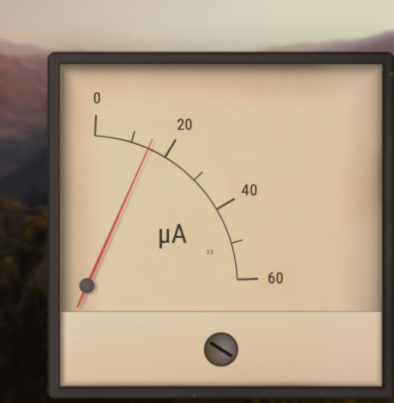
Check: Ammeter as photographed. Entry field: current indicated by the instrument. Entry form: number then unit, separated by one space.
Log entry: 15 µA
